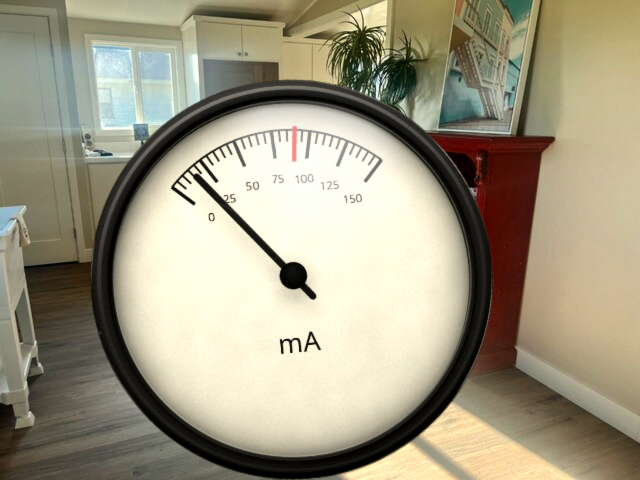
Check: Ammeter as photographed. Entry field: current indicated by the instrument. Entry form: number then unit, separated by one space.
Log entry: 15 mA
